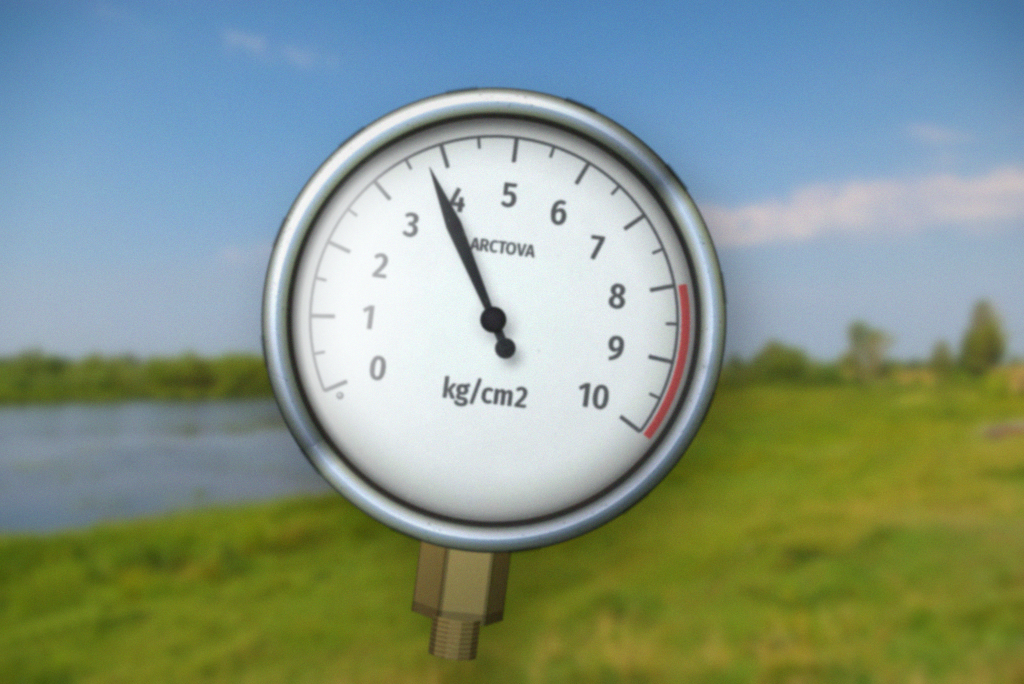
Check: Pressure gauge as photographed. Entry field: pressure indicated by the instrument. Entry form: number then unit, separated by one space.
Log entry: 3.75 kg/cm²
